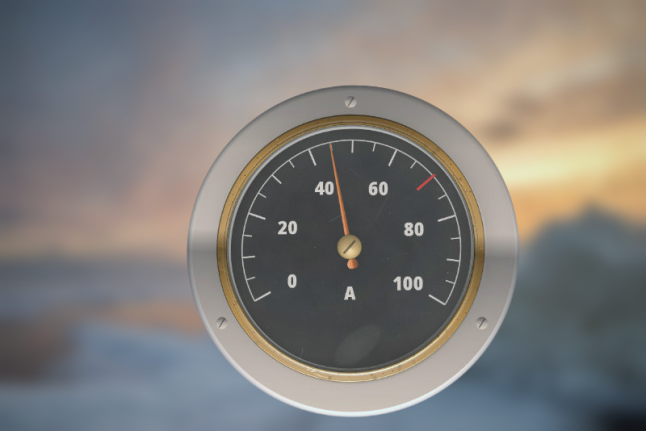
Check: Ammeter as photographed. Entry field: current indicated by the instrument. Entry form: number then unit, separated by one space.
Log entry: 45 A
